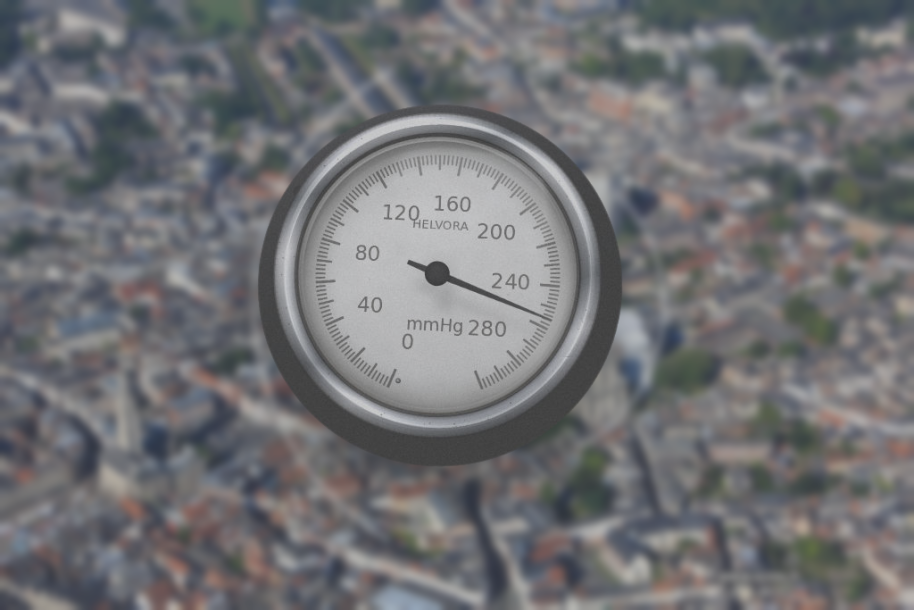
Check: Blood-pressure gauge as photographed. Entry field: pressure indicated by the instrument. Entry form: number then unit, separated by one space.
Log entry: 256 mmHg
